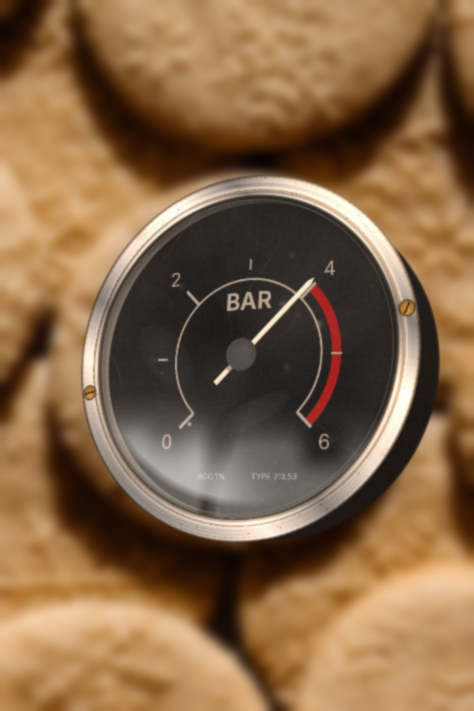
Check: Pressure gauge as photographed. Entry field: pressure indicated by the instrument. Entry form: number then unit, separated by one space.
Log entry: 4 bar
